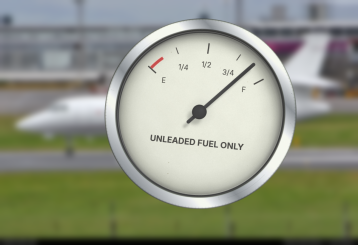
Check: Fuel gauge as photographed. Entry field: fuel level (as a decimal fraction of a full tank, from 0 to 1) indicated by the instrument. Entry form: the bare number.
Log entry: 0.875
